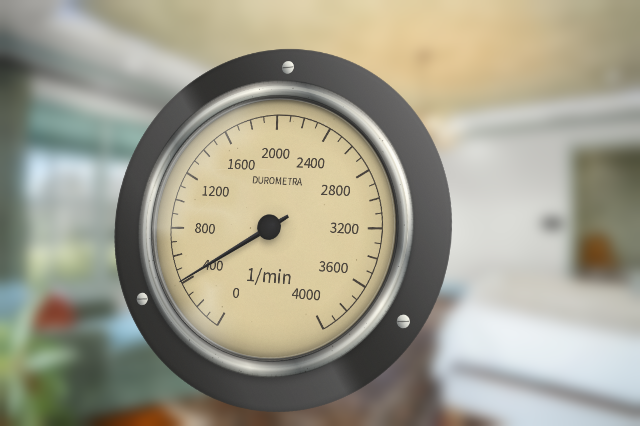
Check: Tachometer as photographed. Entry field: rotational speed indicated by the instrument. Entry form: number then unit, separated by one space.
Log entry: 400 rpm
